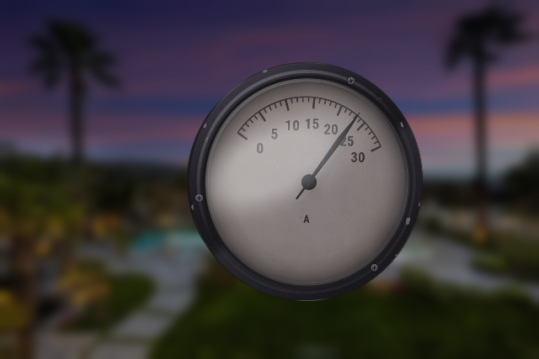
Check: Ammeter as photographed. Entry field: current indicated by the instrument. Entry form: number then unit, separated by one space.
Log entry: 23 A
